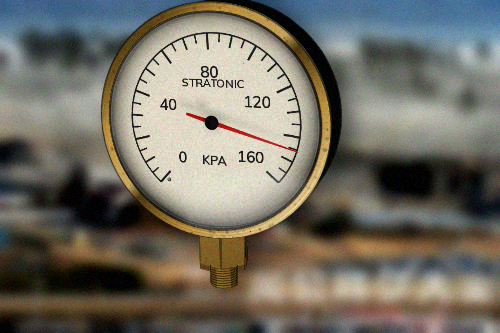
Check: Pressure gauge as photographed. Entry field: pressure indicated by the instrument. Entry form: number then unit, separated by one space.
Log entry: 145 kPa
